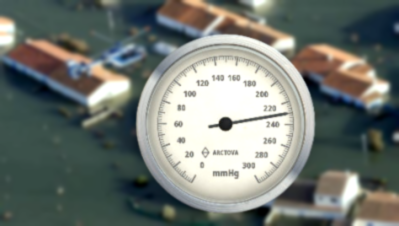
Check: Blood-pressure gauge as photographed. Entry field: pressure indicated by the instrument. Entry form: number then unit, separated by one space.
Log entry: 230 mmHg
